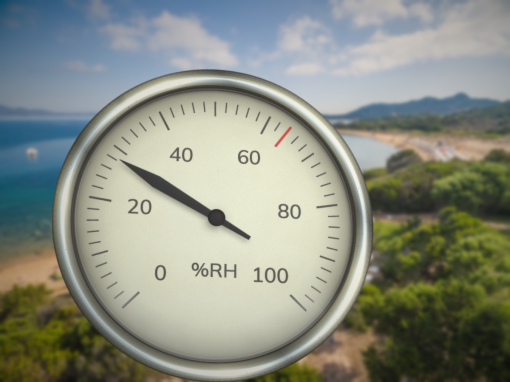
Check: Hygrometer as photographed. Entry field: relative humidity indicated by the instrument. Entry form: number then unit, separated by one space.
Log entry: 28 %
